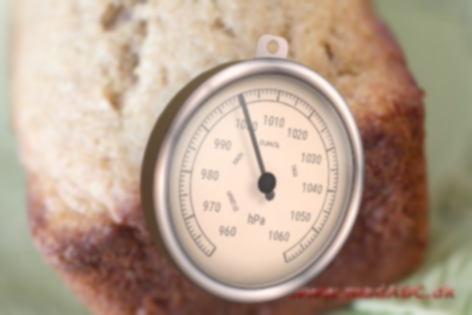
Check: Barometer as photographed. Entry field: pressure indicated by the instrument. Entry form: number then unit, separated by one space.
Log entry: 1000 hPa
